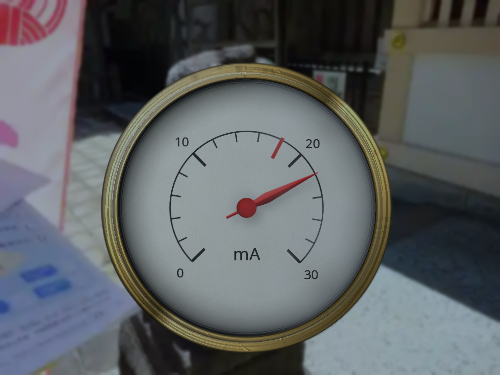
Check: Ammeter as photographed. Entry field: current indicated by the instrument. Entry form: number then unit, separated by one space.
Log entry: 22 mA
